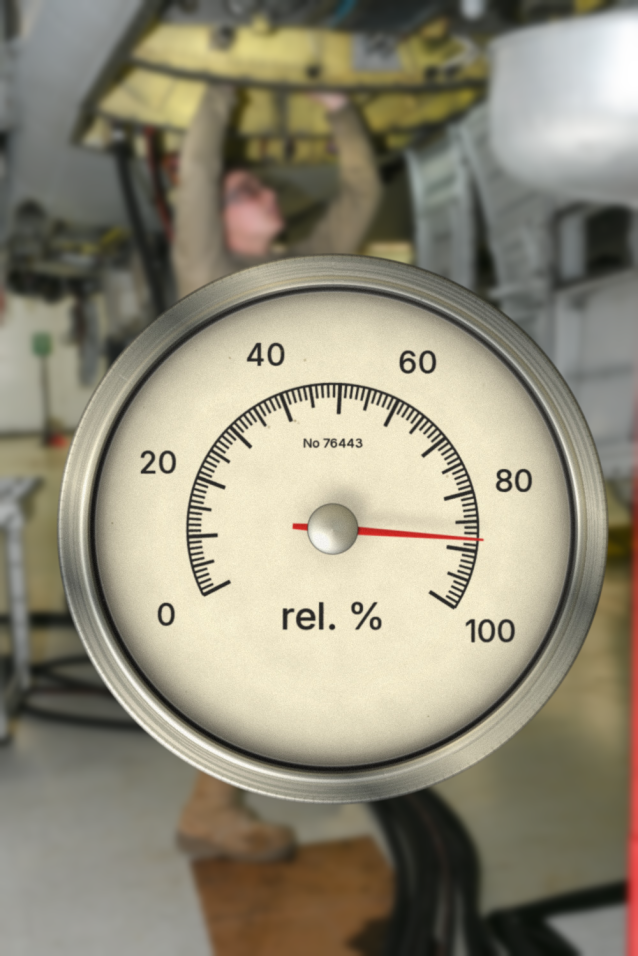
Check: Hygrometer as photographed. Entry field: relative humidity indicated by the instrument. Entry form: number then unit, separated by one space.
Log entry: 88 %
